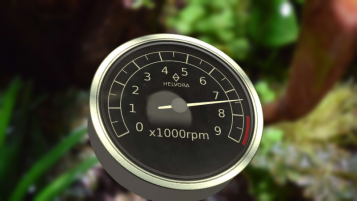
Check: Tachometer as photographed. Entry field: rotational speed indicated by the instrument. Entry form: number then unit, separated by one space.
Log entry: 7500 rpm
